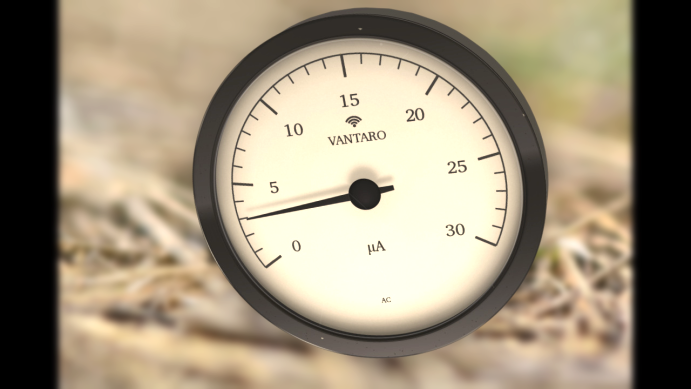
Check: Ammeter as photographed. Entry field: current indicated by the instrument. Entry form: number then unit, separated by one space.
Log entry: 3 µA
